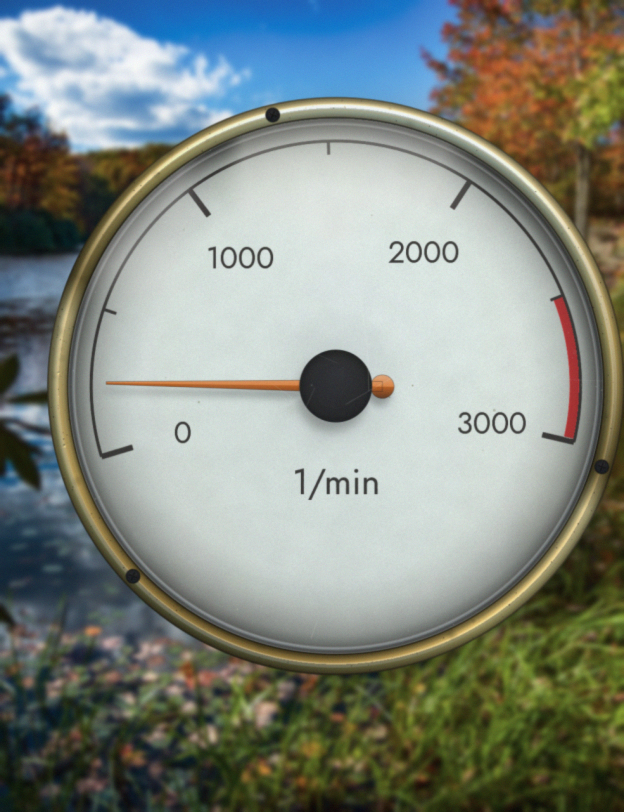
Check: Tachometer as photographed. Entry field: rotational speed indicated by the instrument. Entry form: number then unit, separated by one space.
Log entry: 250 rpm
